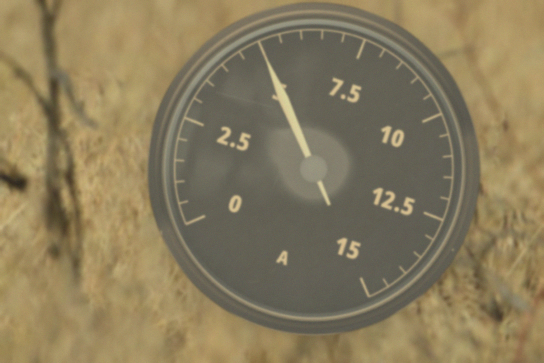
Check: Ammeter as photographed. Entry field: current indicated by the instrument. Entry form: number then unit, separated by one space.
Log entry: 5 A
